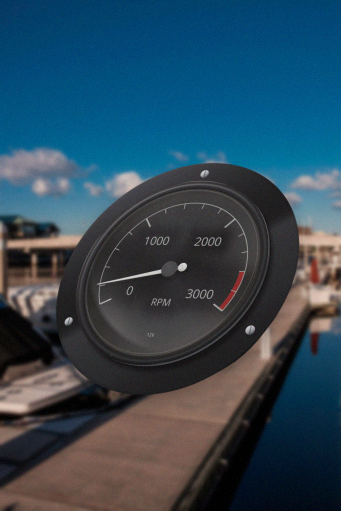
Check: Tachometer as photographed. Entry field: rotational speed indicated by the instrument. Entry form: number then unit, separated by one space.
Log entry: 200 rpm
